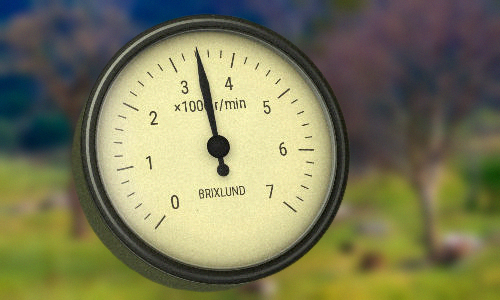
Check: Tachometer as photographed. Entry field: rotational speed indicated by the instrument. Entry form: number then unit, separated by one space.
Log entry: 3400 rpm
